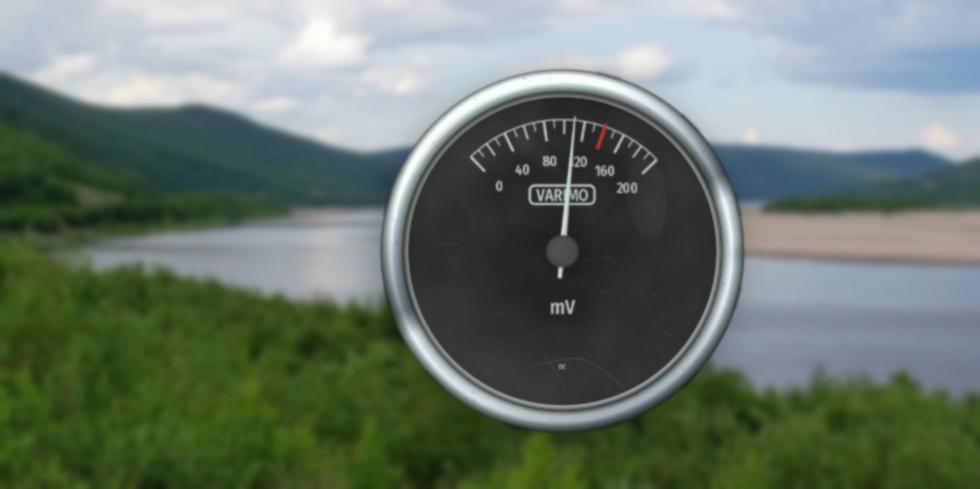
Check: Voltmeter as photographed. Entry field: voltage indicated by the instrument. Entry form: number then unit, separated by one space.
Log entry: 110 mV
